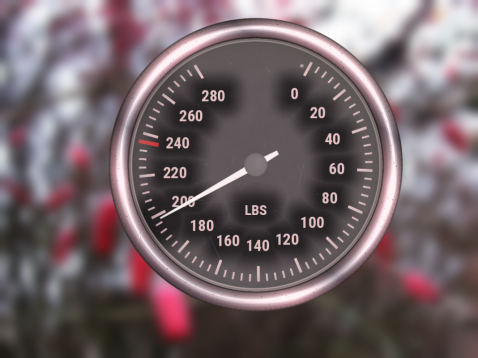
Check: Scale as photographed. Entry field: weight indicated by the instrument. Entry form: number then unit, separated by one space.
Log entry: 198 lb
